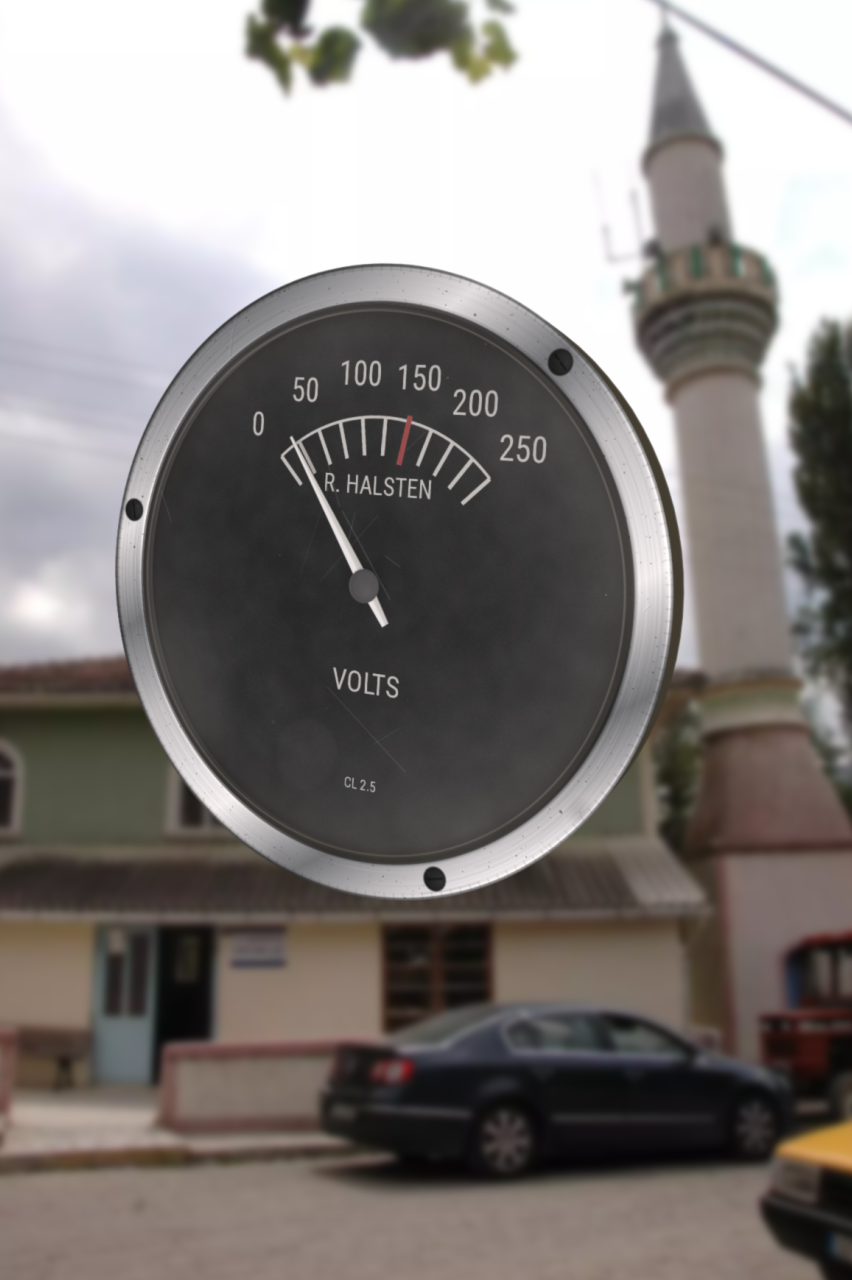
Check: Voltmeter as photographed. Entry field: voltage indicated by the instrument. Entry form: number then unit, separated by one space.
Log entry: 25 V
